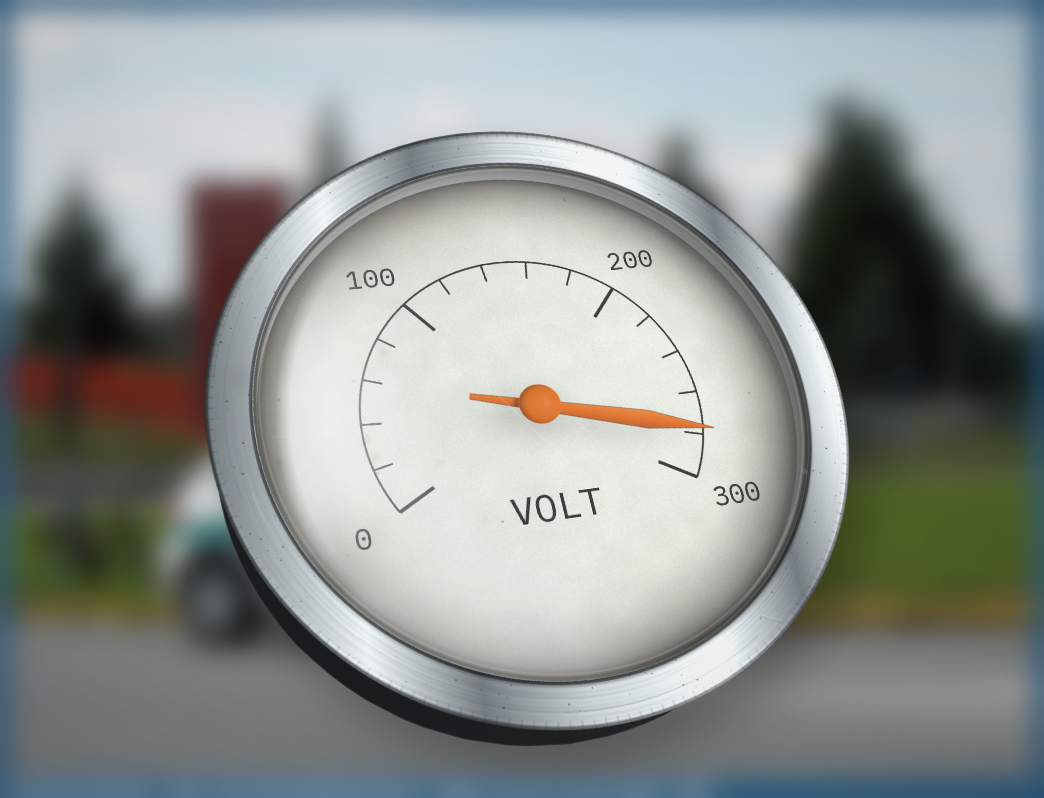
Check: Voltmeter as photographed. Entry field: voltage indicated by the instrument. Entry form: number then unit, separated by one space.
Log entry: 280 V
